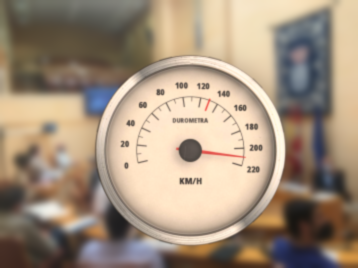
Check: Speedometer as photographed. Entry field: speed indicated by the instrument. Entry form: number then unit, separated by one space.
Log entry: 210 km/h
